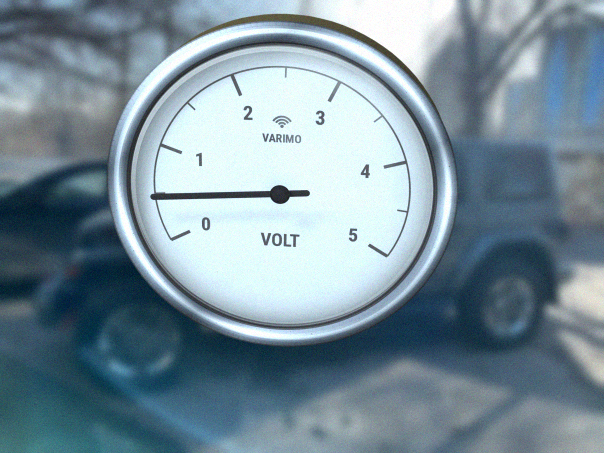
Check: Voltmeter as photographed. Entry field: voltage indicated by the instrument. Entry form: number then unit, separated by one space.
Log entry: 0.5 V
